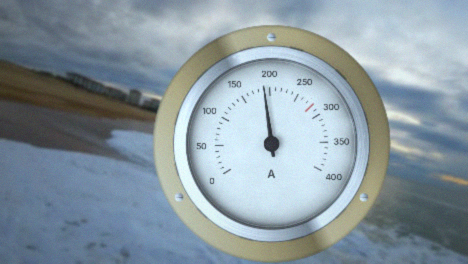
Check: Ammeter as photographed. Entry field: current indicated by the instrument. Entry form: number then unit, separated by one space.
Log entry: 190 A
